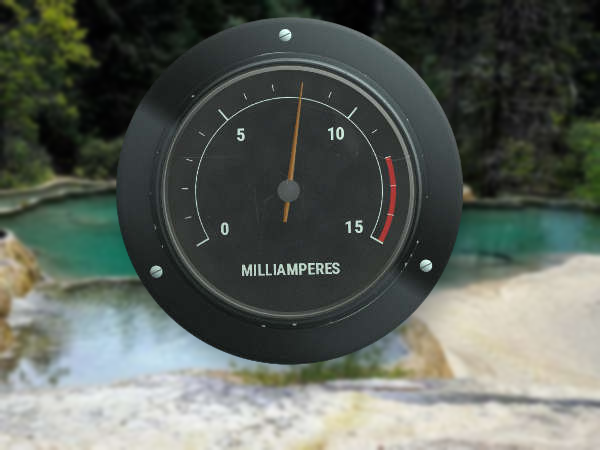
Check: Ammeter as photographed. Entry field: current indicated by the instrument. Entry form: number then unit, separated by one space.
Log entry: 8 mA
